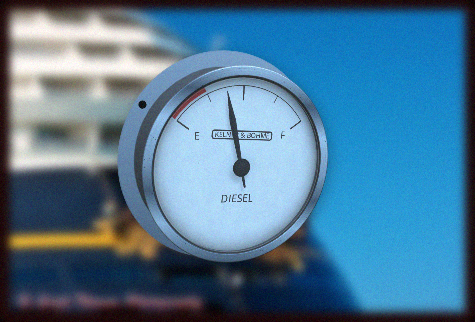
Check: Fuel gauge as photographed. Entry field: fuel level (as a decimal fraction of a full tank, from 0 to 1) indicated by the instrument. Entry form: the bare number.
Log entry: 0.375
